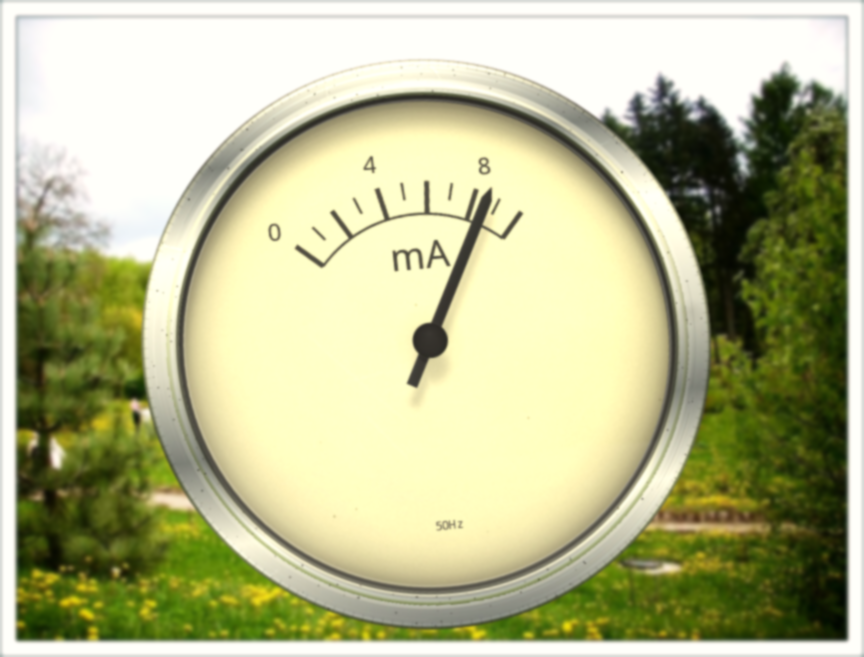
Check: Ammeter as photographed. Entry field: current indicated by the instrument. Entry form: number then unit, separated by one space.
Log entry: 8.5 mA
